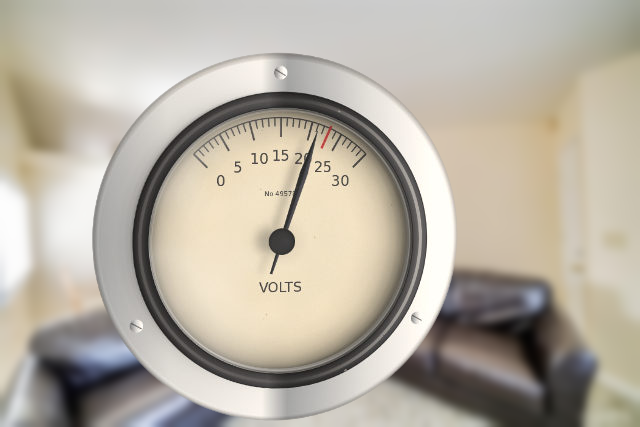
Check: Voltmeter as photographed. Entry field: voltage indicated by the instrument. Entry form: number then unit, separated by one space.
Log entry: 21 V
